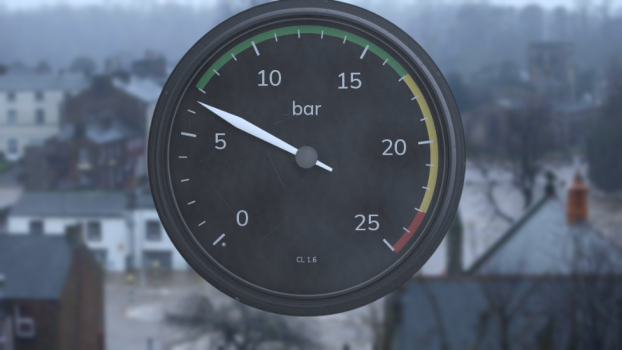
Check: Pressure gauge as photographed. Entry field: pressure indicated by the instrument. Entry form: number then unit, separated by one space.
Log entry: 6.5 bar
